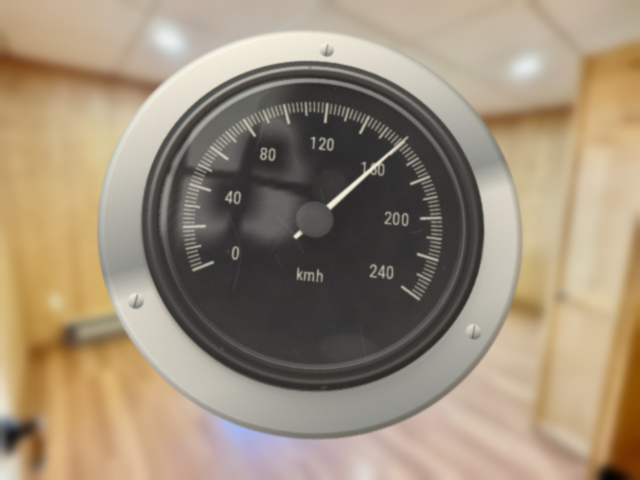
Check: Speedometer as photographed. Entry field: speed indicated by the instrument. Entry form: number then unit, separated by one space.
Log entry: 160 km/h
